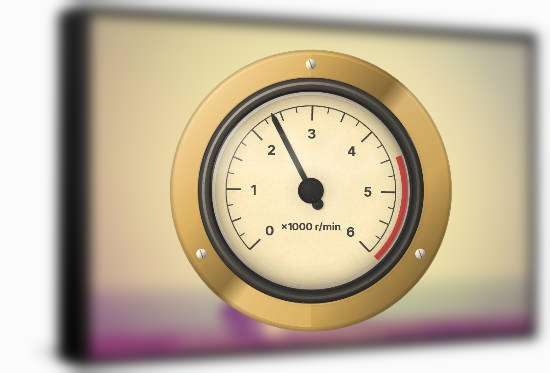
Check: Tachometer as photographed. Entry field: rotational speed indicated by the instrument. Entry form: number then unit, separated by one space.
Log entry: 2375 rpm
